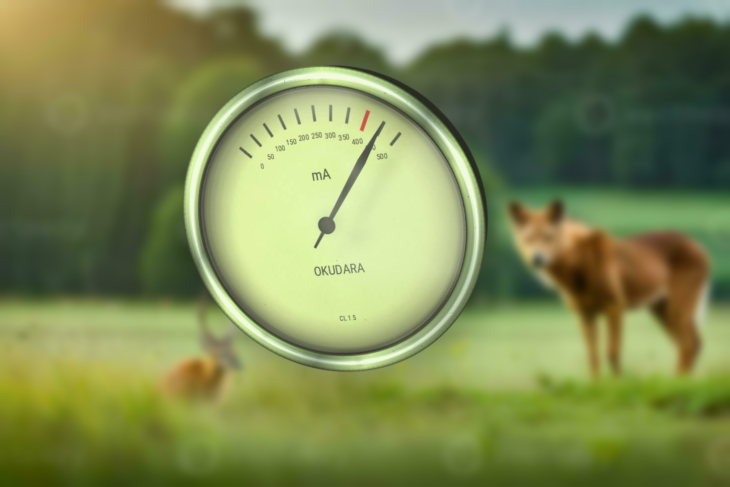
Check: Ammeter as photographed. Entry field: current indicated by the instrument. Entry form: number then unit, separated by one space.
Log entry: 450 mA
